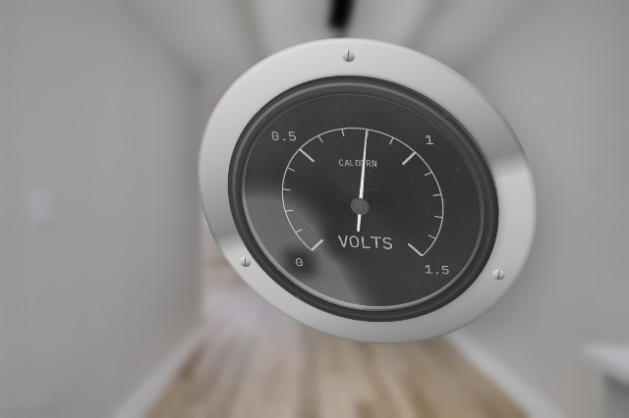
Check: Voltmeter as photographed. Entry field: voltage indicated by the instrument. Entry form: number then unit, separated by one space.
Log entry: 0.8 V
